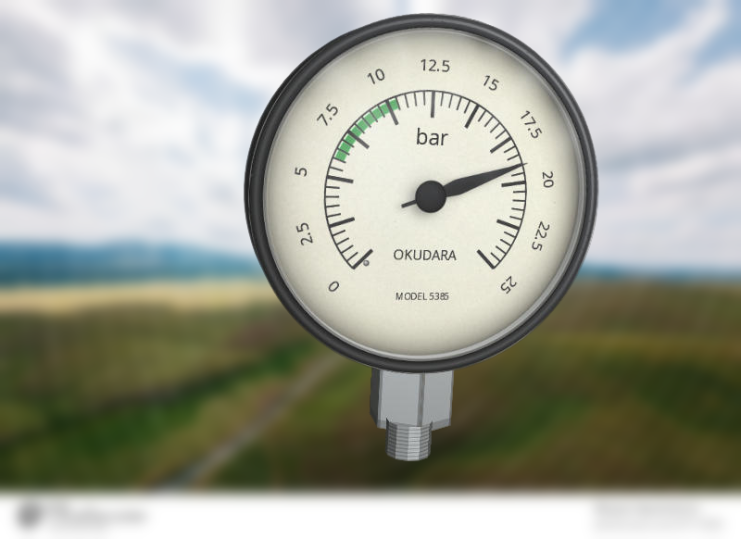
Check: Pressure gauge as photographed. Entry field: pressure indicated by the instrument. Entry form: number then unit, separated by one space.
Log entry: 19 bar
